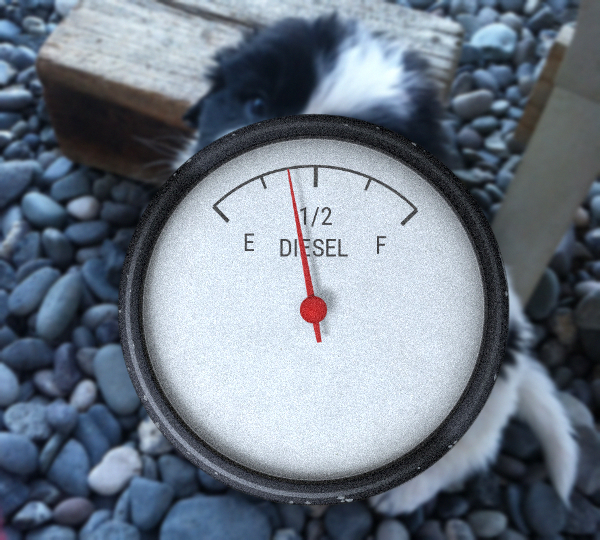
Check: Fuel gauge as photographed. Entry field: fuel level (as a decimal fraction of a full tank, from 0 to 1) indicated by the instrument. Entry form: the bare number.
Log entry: 0.375
